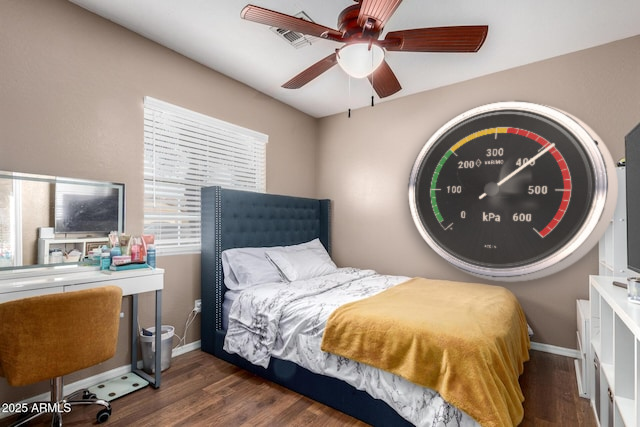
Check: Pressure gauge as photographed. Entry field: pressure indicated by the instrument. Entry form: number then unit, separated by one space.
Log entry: 410 kPa
